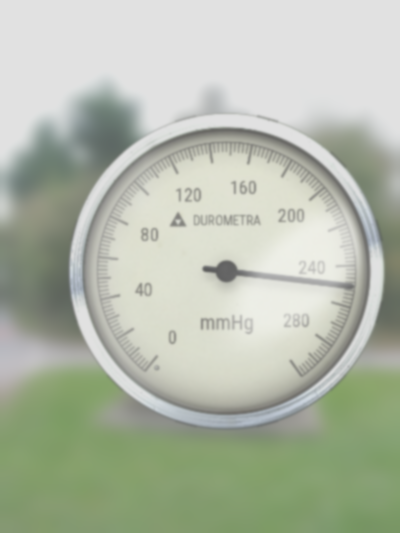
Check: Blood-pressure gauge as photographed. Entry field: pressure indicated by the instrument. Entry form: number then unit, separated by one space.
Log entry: 250 mmHg
